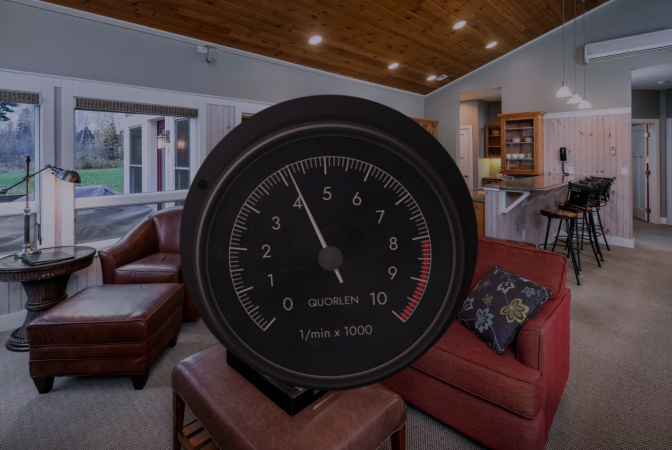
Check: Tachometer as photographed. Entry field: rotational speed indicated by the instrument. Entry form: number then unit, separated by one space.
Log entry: 4200 rpm
